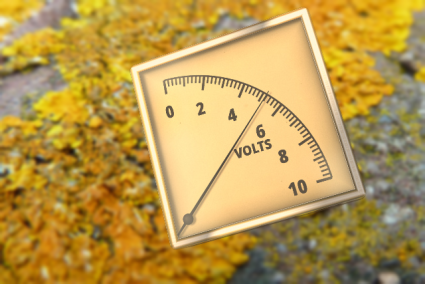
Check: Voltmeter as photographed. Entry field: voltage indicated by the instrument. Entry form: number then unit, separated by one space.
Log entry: 5.2 V
